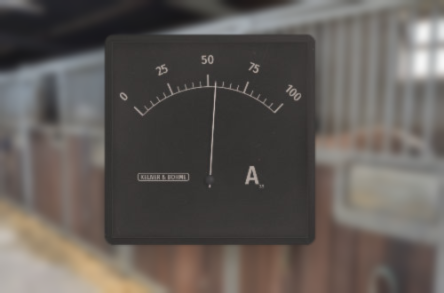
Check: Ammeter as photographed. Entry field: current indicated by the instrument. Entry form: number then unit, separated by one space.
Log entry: 55 A
